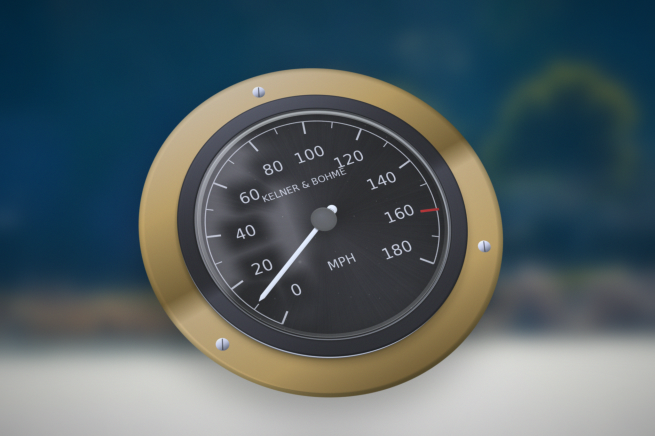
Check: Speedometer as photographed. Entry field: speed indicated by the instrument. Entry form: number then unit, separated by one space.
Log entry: 10 mph
